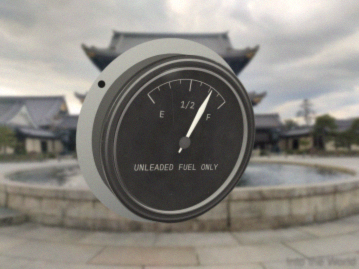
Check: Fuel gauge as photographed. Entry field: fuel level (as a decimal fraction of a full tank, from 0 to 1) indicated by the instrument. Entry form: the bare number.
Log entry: 0.75
